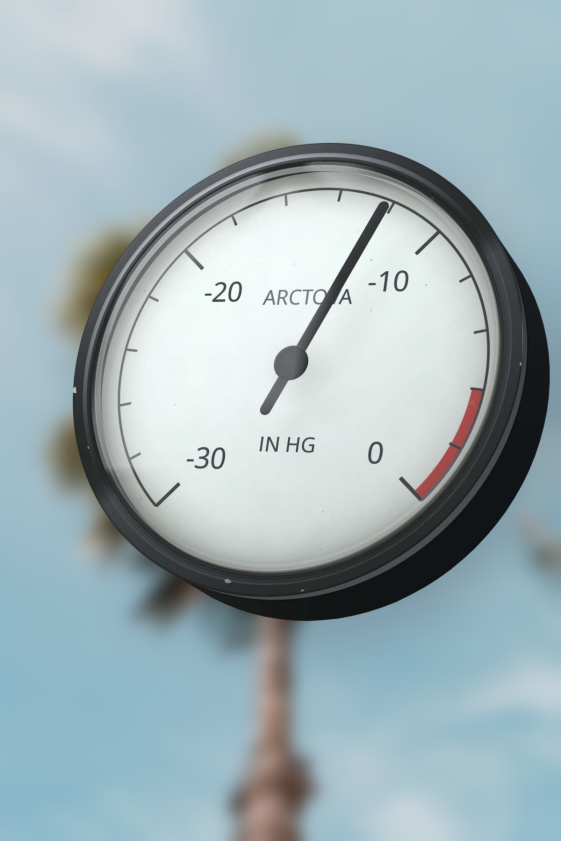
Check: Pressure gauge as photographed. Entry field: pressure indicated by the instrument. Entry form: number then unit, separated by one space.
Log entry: -12 inHg
